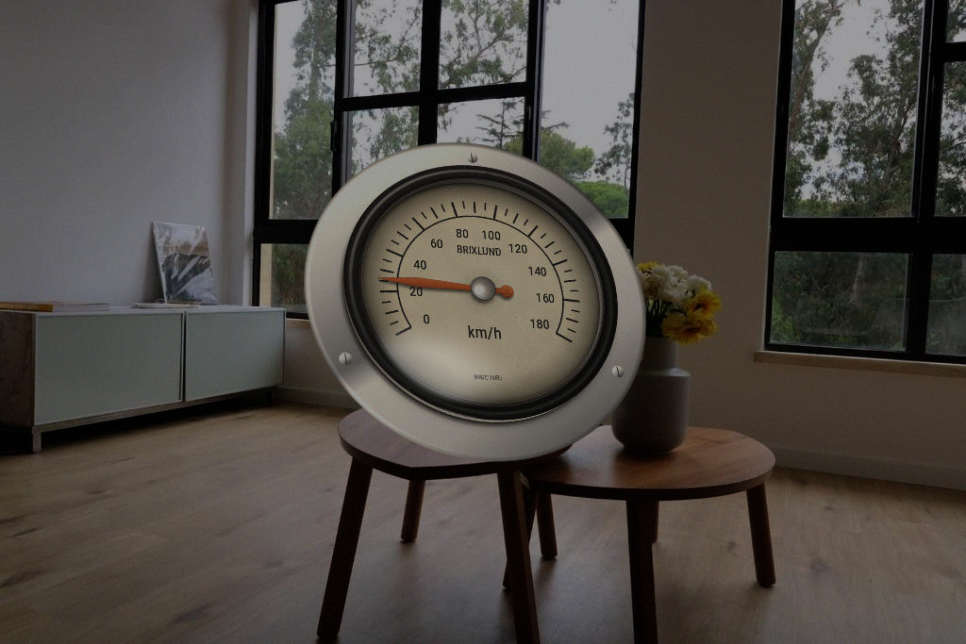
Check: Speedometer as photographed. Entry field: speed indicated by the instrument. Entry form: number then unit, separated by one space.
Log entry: 25 km/h
